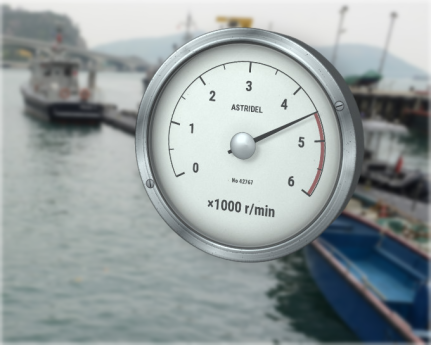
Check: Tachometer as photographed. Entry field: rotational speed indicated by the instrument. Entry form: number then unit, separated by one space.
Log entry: 4500 rpm
